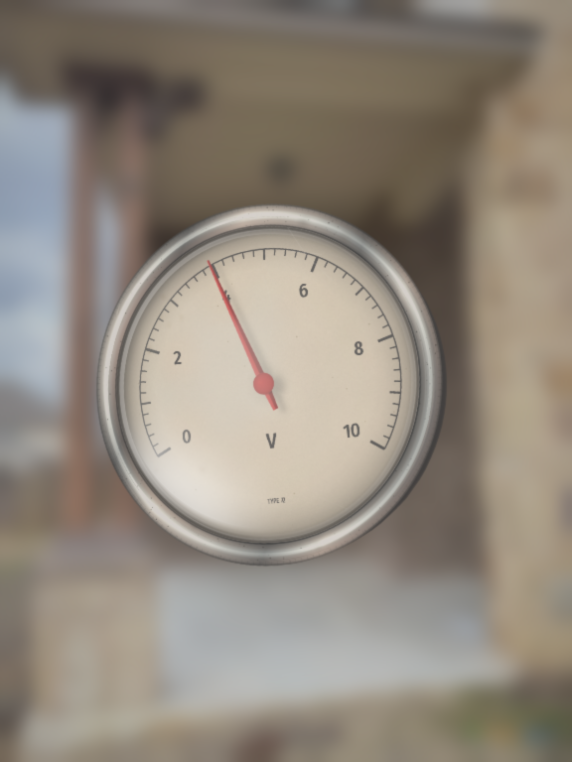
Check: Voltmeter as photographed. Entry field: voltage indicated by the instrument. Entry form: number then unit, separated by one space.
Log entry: 4 V
